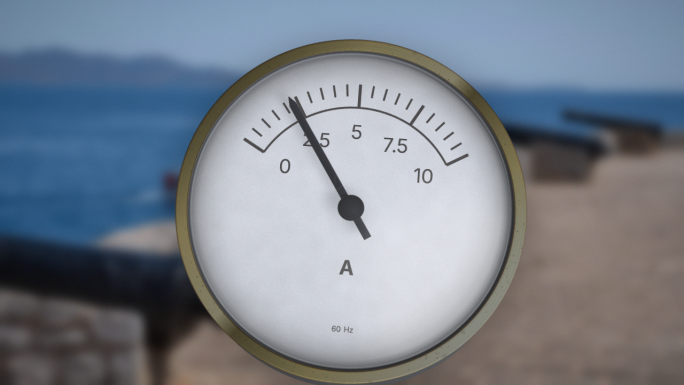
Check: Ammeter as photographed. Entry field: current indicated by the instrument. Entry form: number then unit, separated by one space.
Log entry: 2.25 A
